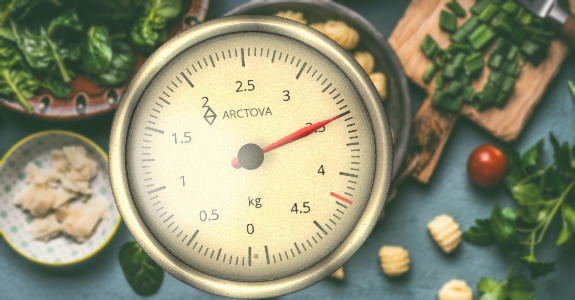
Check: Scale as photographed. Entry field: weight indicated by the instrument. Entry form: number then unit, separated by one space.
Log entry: 3.5 kg
